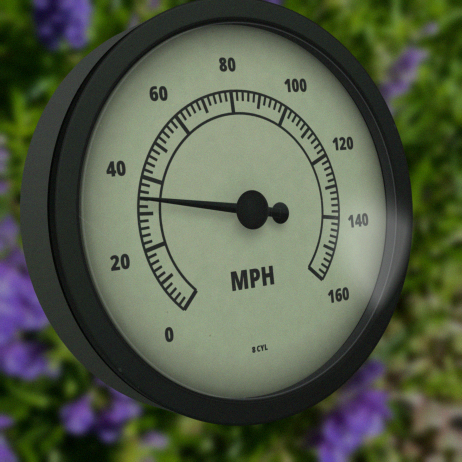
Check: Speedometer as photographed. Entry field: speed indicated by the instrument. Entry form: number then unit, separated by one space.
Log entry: 34 mph
